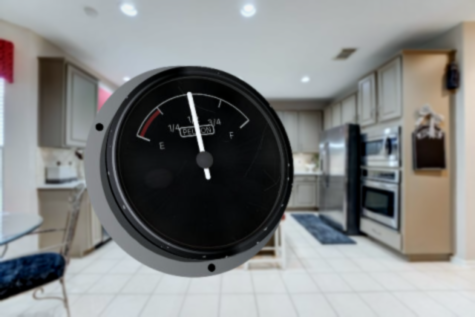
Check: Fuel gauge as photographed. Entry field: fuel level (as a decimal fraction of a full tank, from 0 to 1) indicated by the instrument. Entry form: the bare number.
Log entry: 0.5
